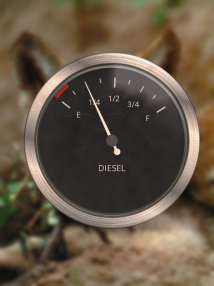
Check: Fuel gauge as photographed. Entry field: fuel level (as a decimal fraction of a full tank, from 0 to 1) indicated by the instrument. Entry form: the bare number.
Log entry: 0.25
